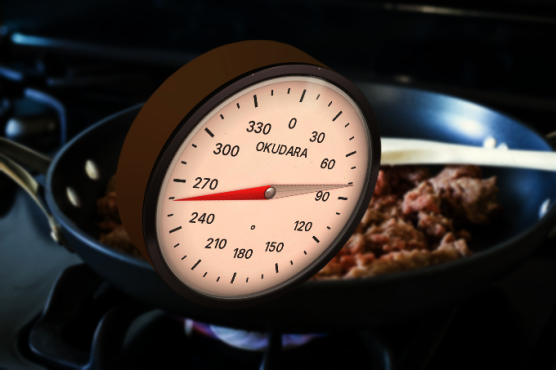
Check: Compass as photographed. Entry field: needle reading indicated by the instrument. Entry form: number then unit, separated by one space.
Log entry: 260 °
